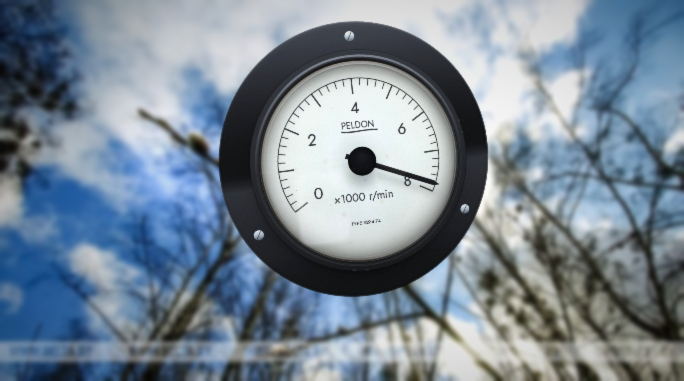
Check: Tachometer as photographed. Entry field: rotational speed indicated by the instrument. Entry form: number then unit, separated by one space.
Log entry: 7800 rpm
